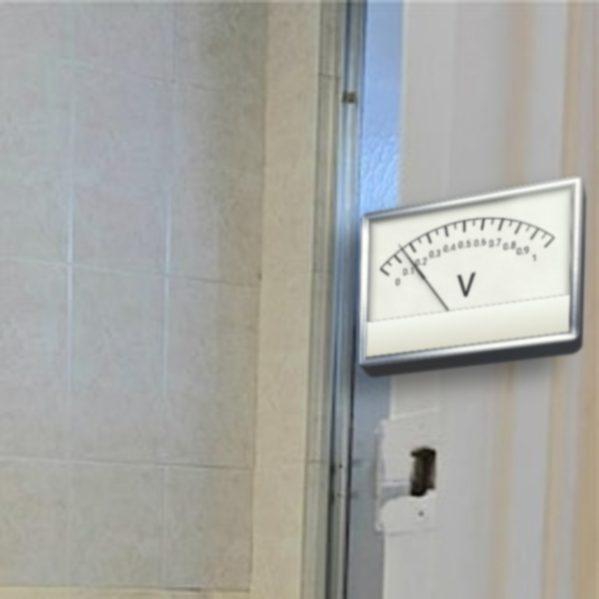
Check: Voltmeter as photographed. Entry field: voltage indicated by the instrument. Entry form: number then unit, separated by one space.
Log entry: 0.15 V
